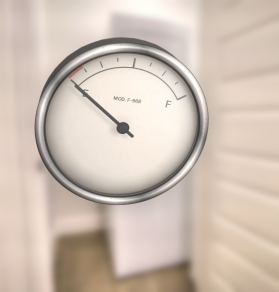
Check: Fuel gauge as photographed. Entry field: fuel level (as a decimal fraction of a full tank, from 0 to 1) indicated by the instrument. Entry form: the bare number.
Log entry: 0
